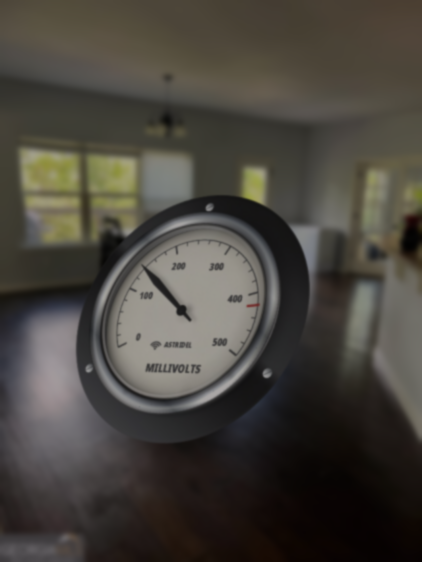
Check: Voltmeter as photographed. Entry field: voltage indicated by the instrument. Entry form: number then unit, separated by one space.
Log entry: 140 mV
